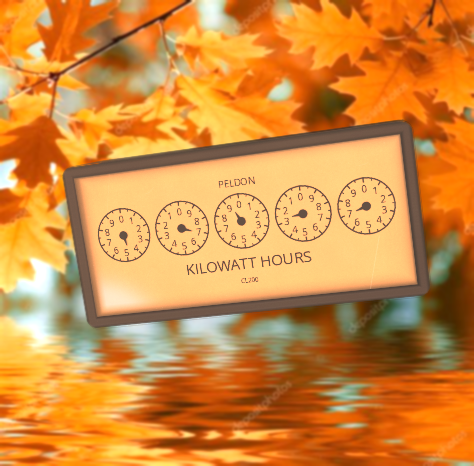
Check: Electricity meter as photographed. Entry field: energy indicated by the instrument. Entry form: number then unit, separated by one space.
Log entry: 46927 kWh
